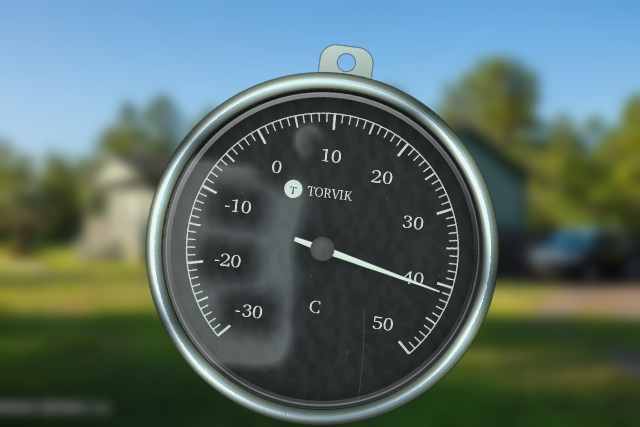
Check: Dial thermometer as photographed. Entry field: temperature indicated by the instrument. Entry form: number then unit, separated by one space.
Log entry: 41 °C
